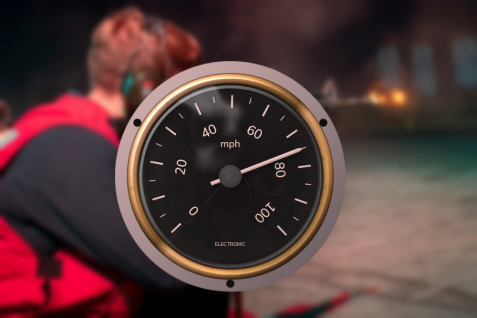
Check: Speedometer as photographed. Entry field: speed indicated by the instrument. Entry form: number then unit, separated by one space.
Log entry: 75 mph
